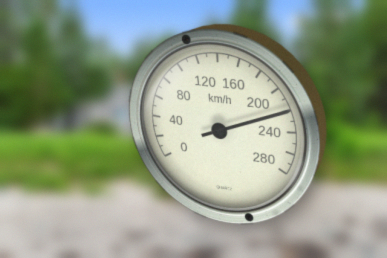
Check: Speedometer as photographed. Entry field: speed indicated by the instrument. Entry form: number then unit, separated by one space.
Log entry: 220 km/h
